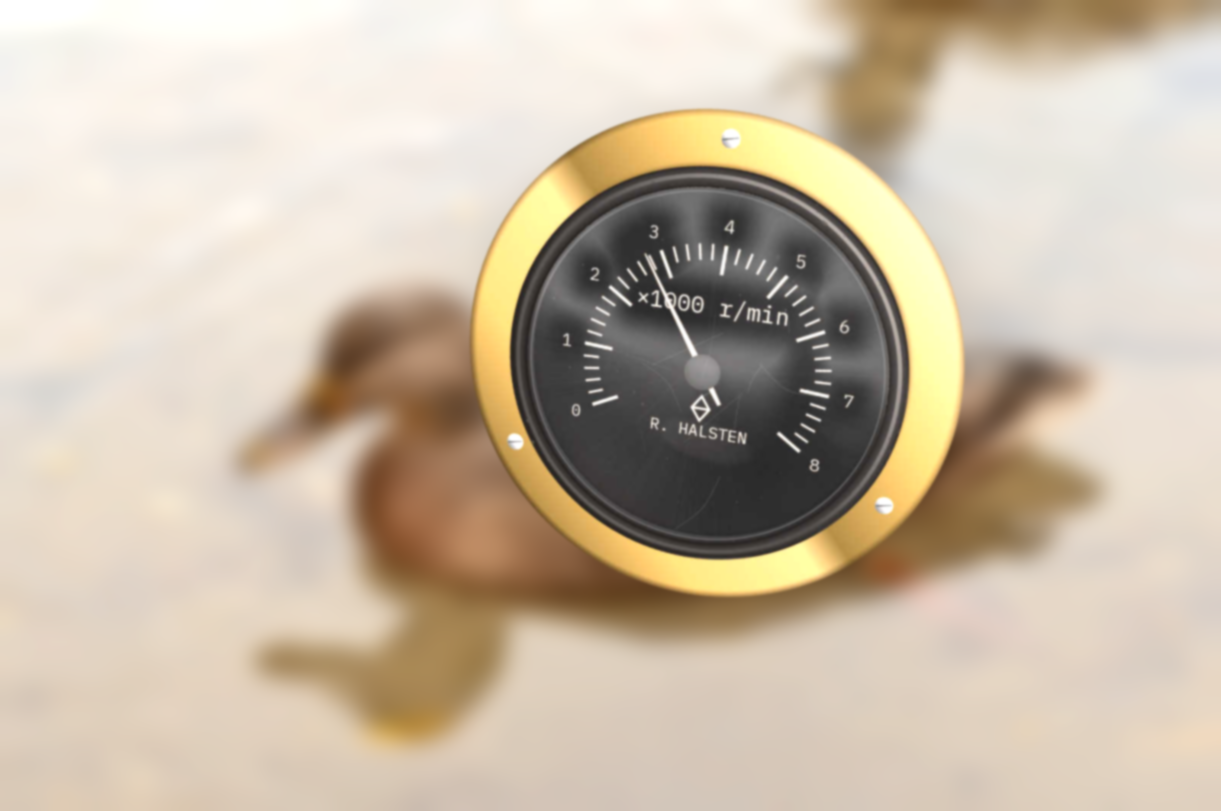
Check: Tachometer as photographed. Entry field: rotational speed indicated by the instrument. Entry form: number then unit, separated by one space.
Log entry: 2800 rpm
